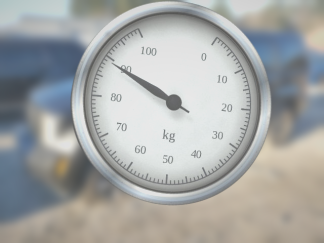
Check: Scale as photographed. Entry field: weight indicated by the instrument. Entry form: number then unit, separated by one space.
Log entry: 89 kg
